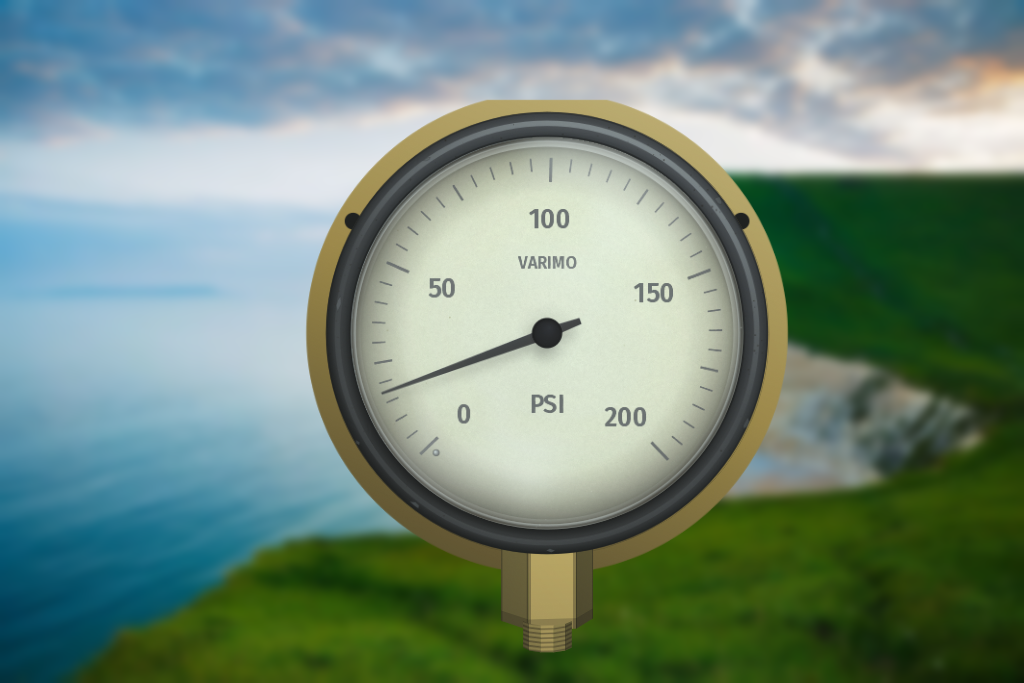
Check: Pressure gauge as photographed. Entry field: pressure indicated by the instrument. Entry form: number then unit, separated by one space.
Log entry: 17.5 psi
